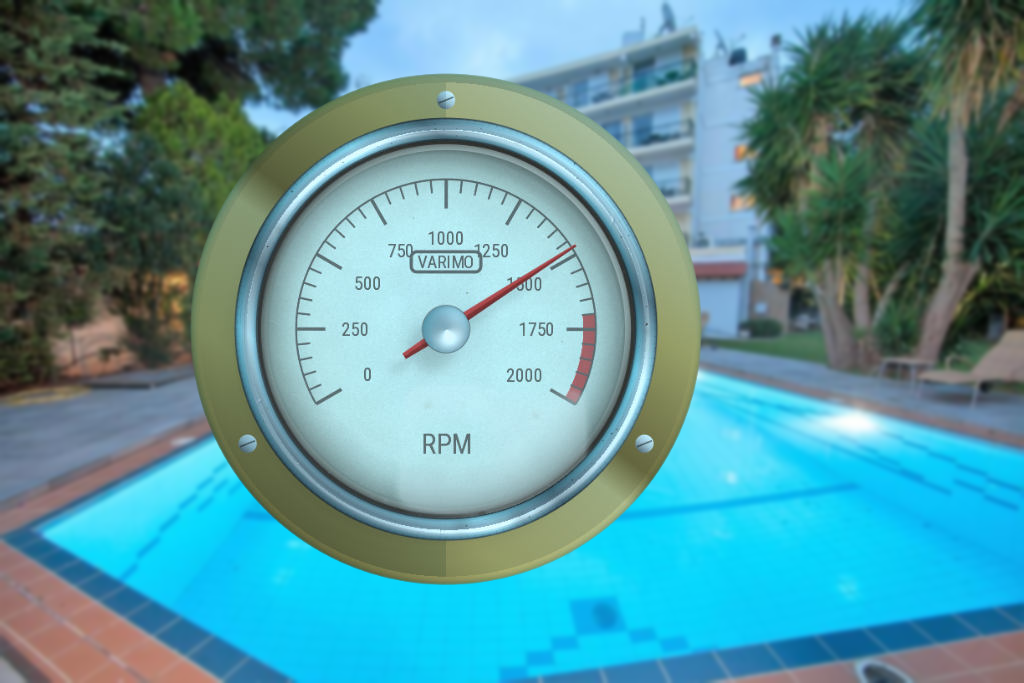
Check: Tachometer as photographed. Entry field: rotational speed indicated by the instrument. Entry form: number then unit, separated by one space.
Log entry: 1475 rpm
